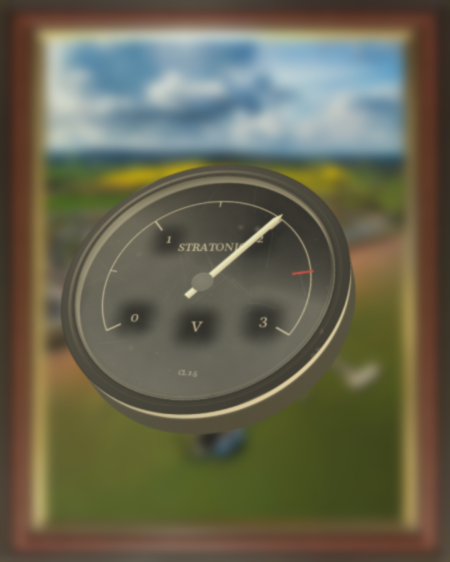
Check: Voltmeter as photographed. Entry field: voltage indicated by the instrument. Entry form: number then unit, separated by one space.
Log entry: 2 V
